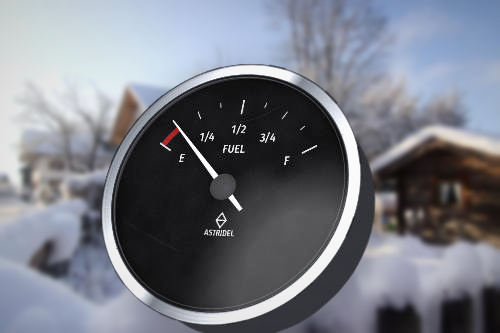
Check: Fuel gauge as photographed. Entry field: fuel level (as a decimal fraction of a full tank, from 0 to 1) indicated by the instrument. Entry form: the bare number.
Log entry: 0.125
